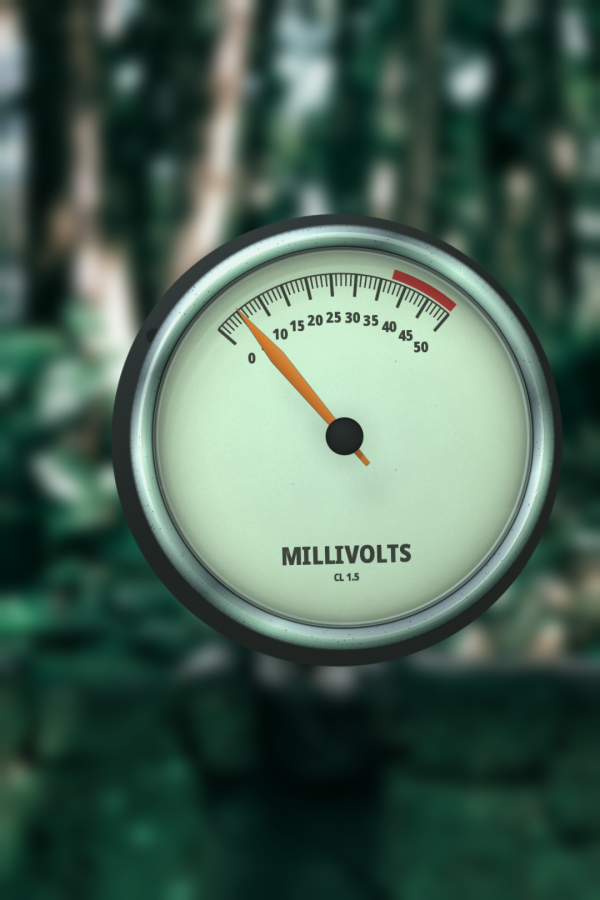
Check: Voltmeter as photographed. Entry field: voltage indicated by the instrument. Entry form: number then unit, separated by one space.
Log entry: 5 mV
